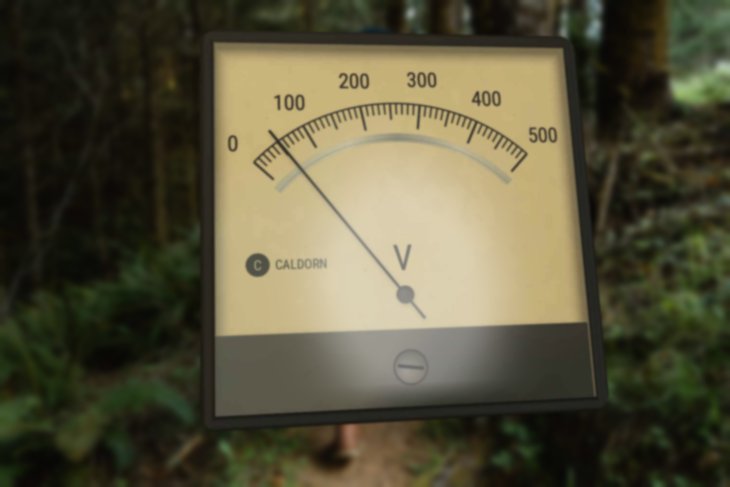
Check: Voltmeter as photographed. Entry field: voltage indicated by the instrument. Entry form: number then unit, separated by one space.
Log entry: 50 V
